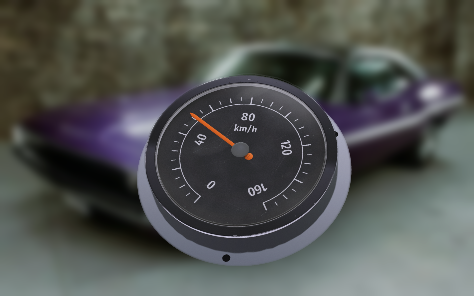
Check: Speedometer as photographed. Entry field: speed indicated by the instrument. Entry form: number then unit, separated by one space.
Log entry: 50 km/h
